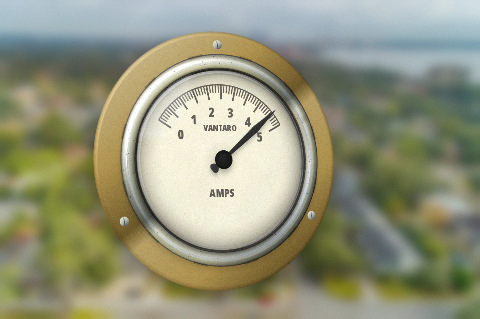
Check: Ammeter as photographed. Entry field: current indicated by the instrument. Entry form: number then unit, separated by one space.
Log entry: 4.5 A
